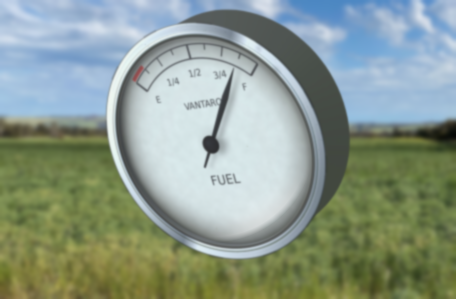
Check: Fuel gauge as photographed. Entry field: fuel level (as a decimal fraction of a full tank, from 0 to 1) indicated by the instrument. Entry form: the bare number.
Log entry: 0.875
